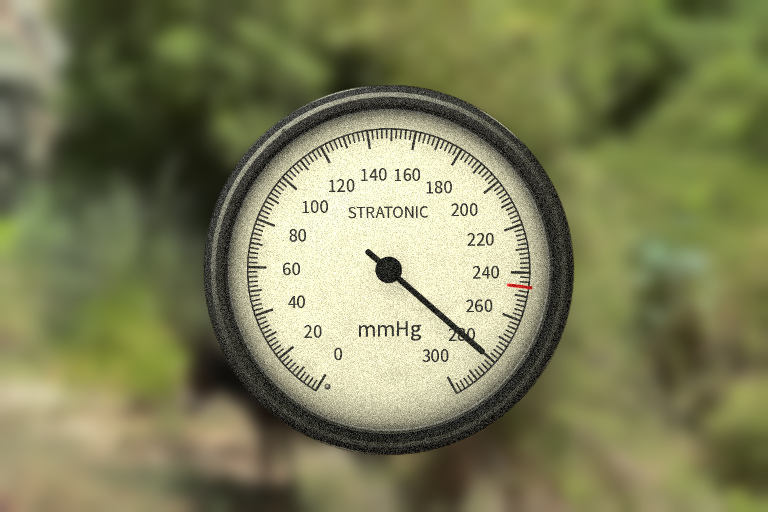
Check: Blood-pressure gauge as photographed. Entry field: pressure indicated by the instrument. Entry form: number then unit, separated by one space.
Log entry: 280 mmHg
